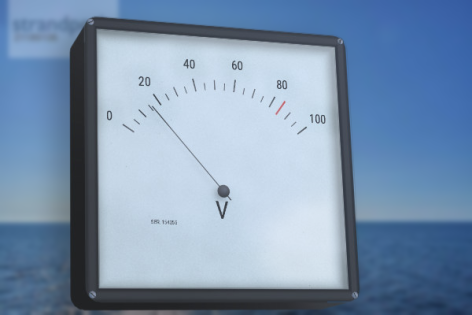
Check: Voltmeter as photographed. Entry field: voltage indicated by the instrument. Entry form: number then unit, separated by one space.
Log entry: 15 V
